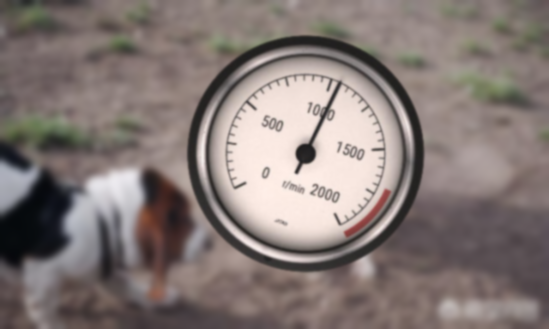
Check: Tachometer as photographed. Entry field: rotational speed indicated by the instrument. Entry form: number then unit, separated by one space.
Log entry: 1050 rpm
